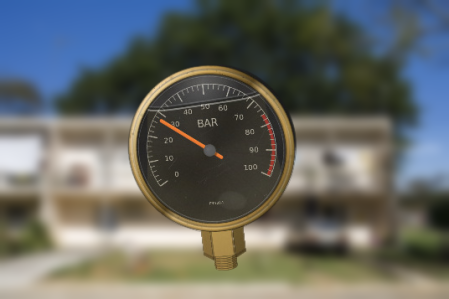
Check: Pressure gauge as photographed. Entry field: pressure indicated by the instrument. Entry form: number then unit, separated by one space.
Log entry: 28 bar
